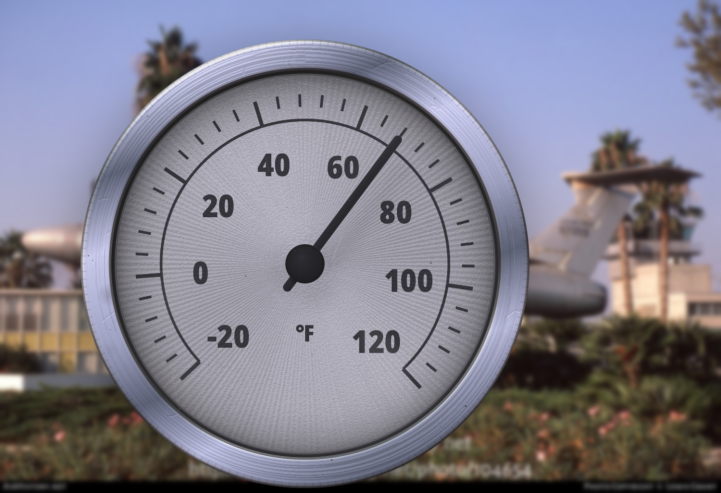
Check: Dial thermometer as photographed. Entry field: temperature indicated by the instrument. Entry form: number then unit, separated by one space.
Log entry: 68 °F
